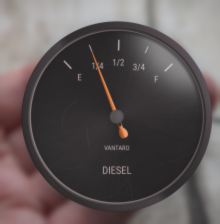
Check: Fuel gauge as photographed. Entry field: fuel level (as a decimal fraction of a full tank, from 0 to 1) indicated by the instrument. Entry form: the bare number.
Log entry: 0.25
